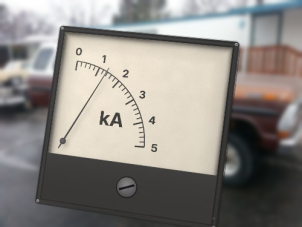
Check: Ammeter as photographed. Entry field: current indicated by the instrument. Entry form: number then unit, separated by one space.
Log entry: 1.4 kA
